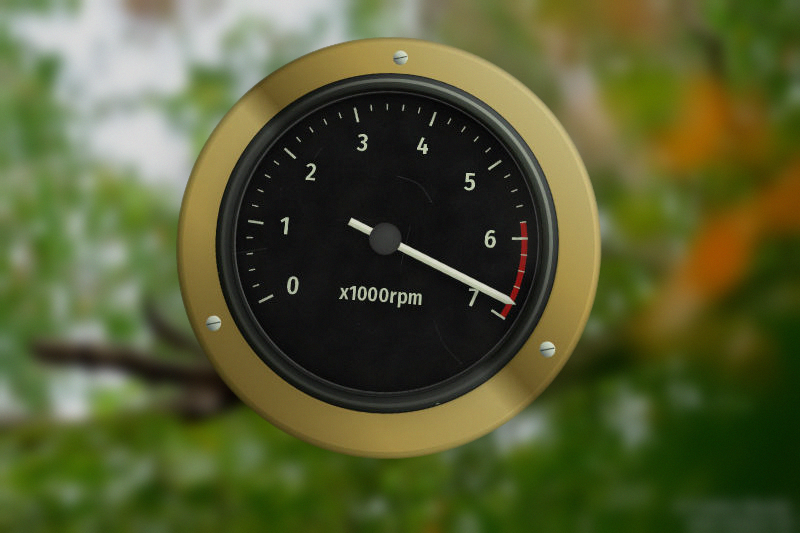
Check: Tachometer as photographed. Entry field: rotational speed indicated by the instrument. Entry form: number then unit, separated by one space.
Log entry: 6800 rpm
